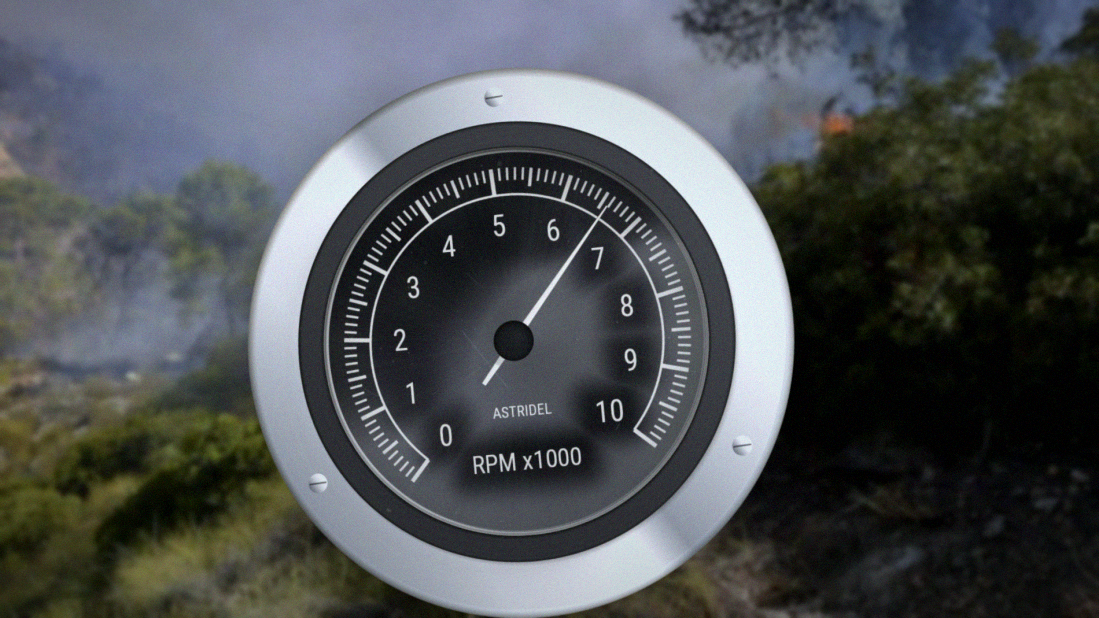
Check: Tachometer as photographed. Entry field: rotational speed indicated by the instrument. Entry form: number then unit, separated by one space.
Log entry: 6600 rpm
